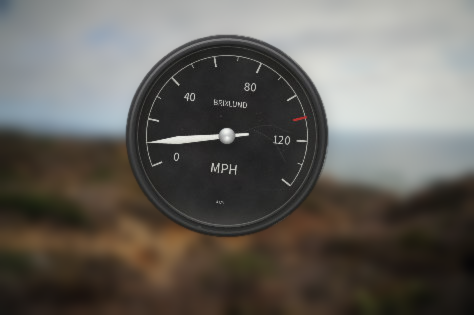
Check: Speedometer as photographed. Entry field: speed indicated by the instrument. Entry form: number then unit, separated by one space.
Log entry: 10 mph
